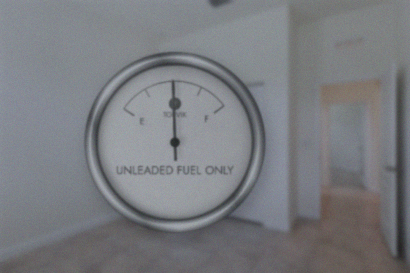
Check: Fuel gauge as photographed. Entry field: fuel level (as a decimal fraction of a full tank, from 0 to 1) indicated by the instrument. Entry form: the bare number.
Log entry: 0.5
